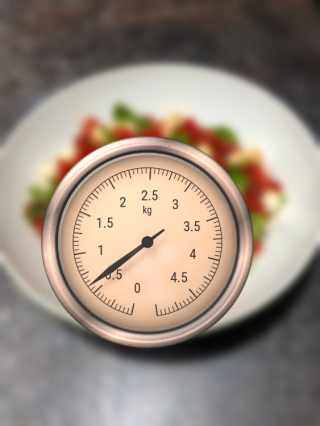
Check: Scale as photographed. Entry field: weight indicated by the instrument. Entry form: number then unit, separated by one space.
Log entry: 0.6 kg
